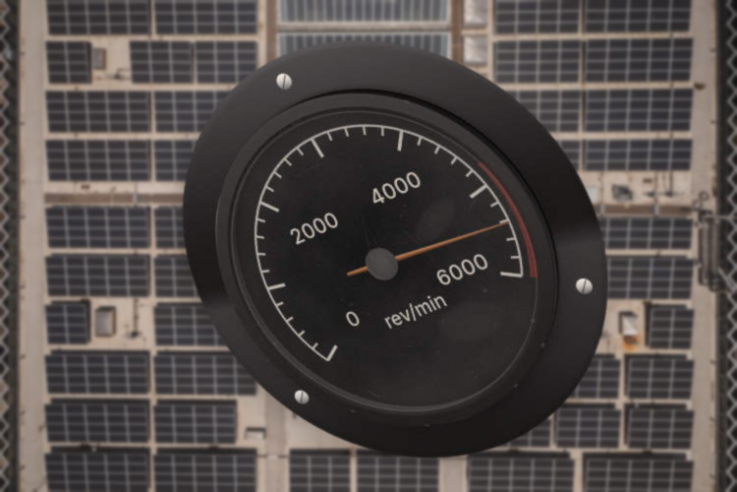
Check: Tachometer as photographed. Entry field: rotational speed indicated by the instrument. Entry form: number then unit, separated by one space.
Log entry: 5400 rpm
